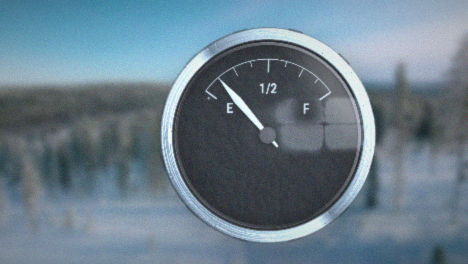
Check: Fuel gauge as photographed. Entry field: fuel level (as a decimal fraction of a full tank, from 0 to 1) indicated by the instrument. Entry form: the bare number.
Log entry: 0.125
